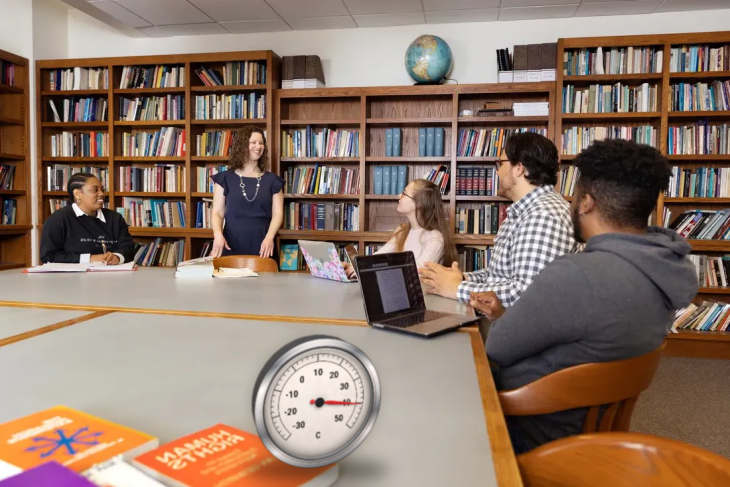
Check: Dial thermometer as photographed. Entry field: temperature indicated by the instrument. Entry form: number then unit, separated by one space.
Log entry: 40 °C
